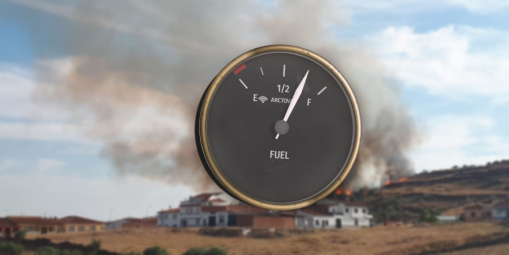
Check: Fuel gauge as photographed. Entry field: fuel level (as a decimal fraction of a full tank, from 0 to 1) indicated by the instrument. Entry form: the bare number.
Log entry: 0.75
